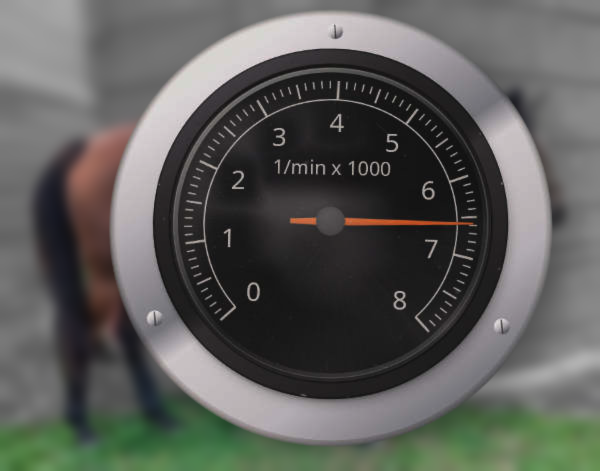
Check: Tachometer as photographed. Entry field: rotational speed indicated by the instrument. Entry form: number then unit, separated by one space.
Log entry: 6600 rpm
